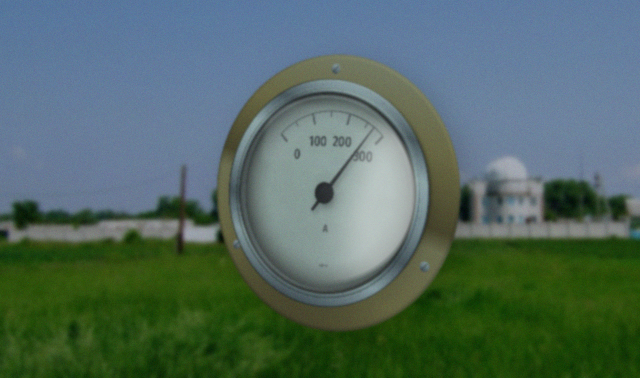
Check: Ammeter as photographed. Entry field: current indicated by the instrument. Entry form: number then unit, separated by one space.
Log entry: 275 A
